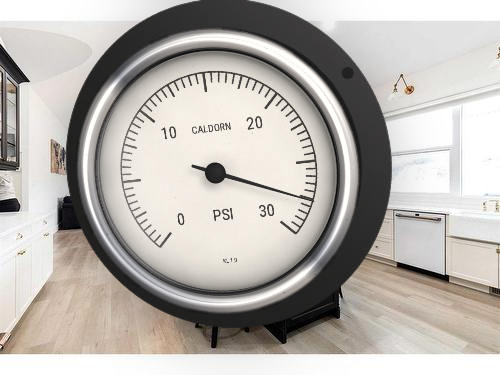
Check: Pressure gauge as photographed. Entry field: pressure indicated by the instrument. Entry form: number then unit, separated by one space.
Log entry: 27.5 psi
